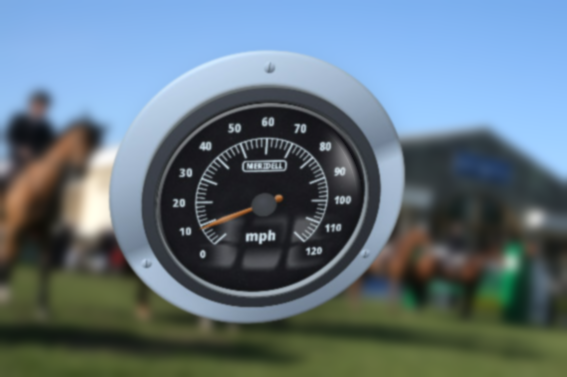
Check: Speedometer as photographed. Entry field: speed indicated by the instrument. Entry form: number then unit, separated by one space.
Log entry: 10 mph
